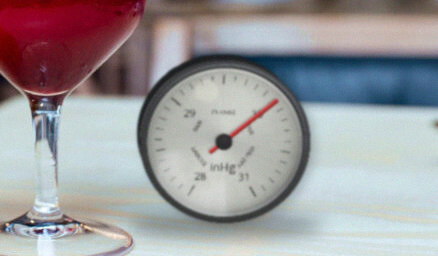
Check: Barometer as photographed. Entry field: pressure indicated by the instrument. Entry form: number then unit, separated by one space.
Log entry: 30 inHg
